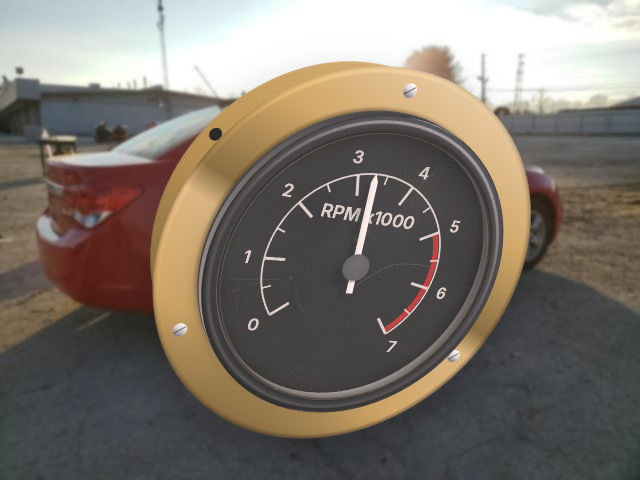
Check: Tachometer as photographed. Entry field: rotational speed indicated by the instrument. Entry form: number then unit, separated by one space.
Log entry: 3250 rpm
